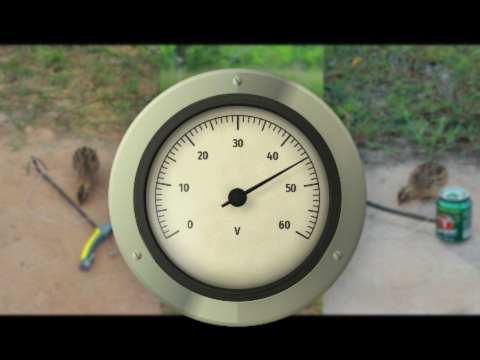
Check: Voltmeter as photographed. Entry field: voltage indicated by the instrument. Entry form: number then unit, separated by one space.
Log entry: 45 V
